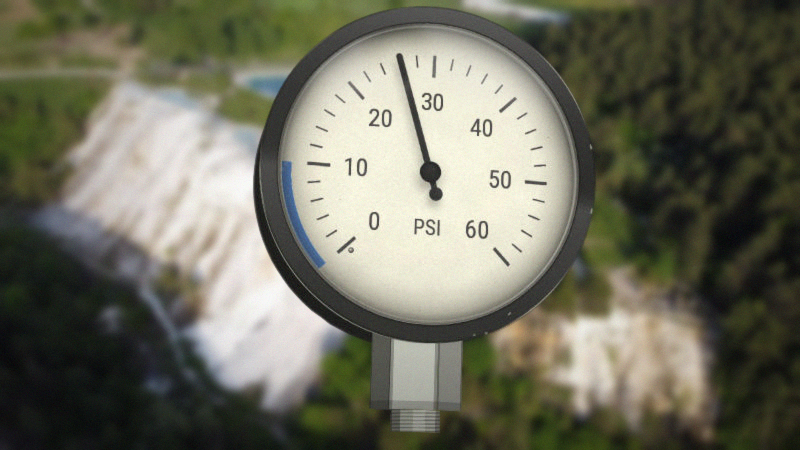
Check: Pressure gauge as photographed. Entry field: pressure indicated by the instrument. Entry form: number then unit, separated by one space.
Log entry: 26 psi
